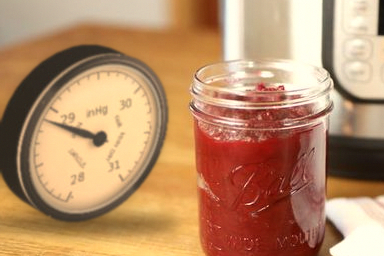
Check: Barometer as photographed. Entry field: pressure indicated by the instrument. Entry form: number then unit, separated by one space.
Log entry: 28.9 inHg
